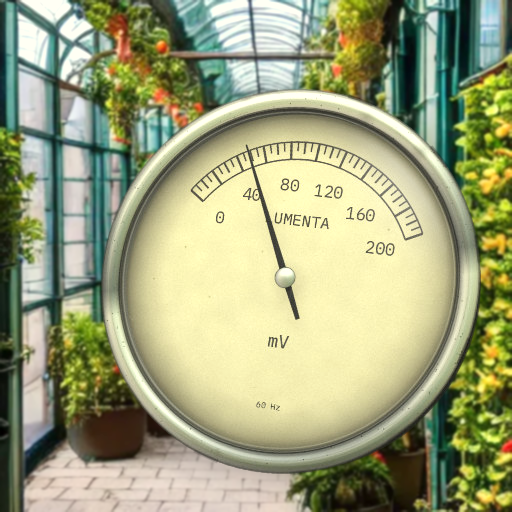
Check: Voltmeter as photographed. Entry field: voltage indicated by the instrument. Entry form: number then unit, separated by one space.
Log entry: 50 mV
